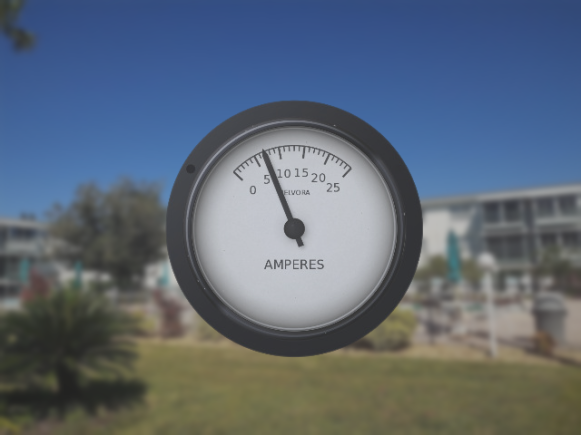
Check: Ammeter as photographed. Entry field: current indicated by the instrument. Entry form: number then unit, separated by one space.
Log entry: 7 A
